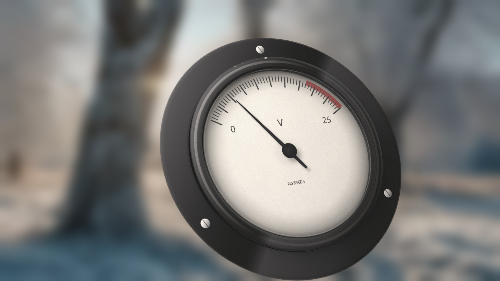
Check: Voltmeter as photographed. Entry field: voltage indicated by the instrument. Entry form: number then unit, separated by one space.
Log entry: 5 V
